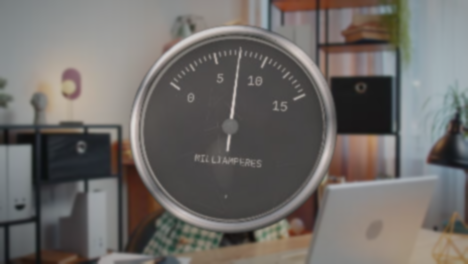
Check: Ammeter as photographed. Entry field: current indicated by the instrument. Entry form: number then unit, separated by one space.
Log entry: 7.5 mA
